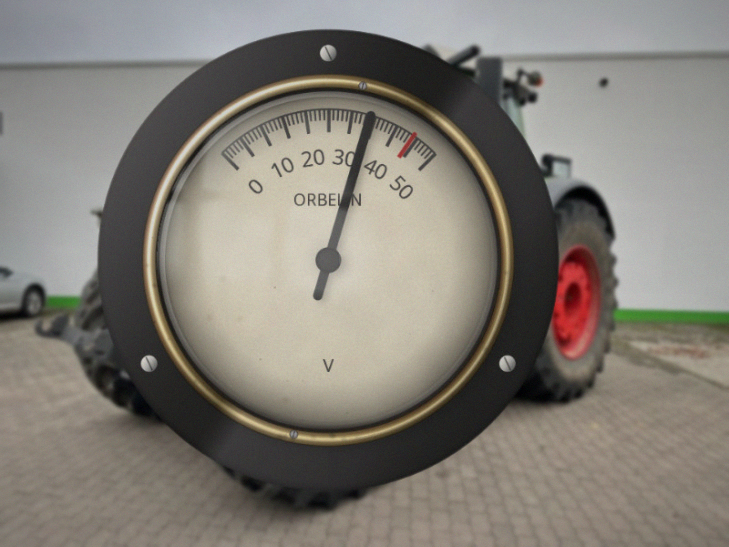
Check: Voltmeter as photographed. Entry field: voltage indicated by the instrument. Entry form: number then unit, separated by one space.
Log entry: 34 V
